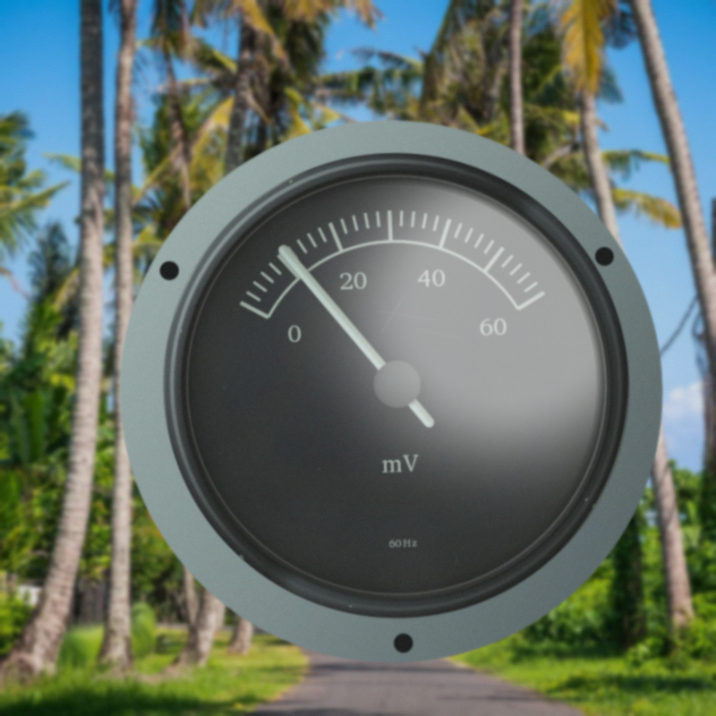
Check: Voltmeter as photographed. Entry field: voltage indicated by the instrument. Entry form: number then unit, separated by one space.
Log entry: 11 mV
